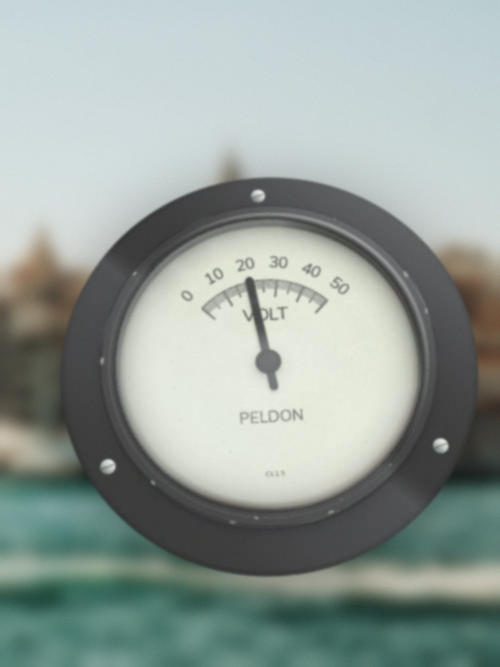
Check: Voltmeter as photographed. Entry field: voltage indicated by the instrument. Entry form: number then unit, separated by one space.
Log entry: 20 V
